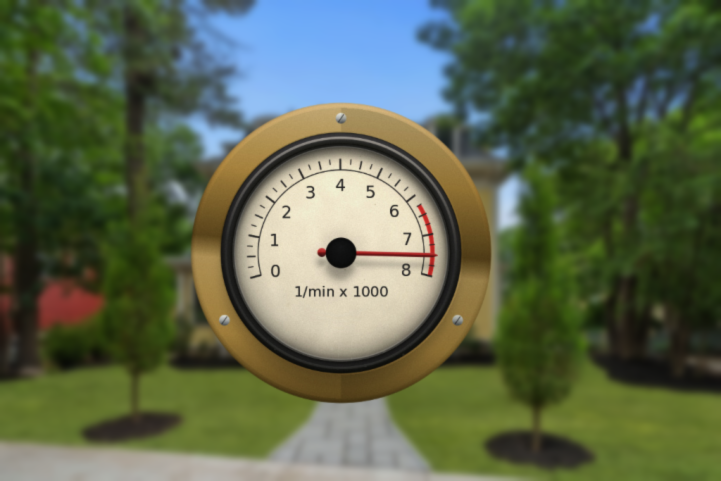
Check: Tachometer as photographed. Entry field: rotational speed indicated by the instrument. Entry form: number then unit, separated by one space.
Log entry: 7500 rpm
